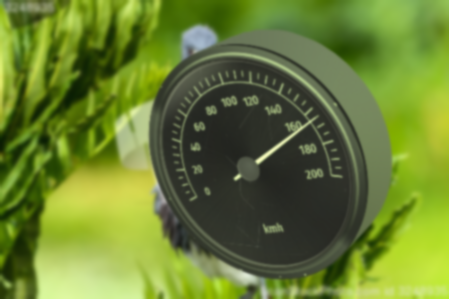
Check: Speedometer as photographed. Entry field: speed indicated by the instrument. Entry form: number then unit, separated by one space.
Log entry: 165 km/h
